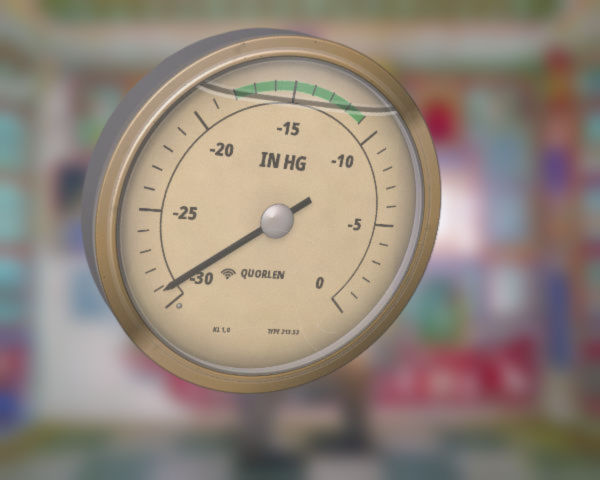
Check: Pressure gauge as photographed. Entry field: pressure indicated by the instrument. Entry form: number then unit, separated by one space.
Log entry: -29 inHg
